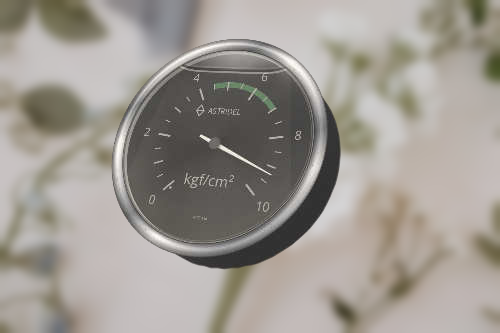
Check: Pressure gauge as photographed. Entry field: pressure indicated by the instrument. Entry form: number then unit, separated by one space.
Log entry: 9.25 kg/cm²
